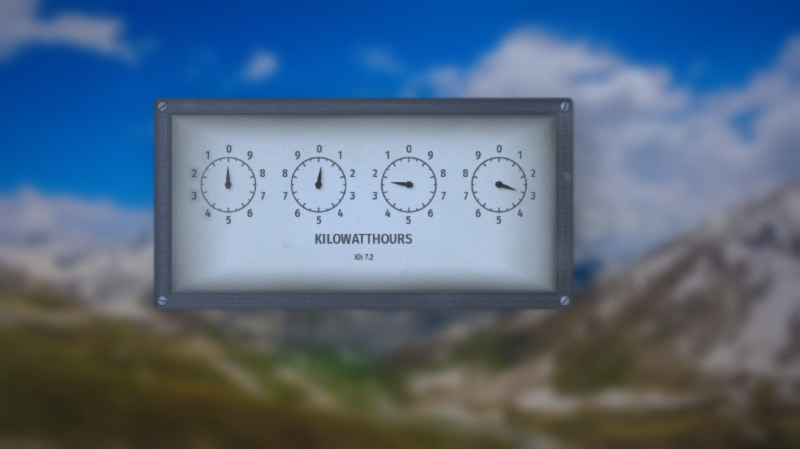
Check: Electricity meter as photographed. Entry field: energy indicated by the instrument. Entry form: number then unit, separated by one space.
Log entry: 23 kWh
